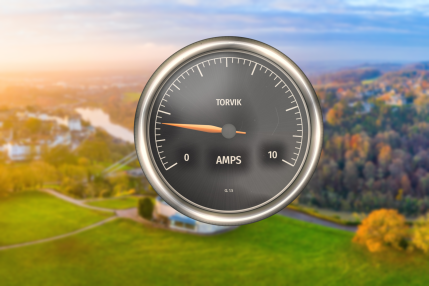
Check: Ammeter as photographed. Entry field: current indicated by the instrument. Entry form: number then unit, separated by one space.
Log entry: 1.6 A
